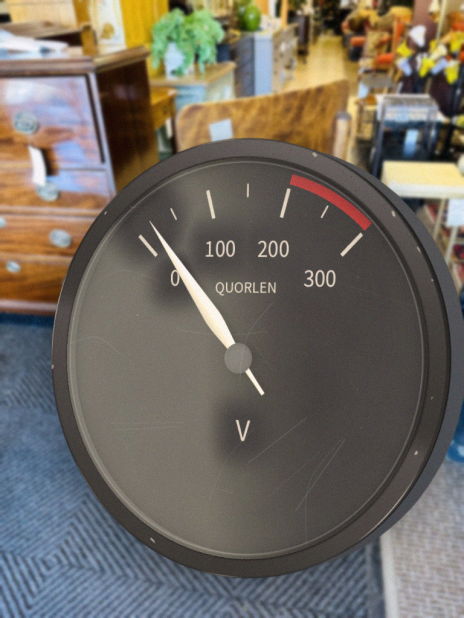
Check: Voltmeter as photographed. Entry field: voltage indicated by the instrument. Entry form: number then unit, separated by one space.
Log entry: 25 V
